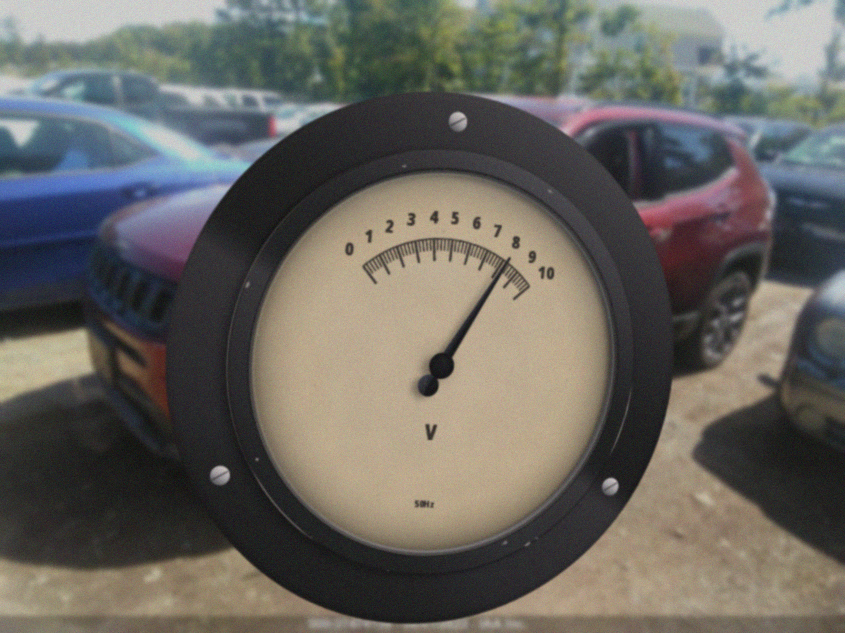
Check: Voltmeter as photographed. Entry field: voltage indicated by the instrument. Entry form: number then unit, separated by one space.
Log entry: 8 V
